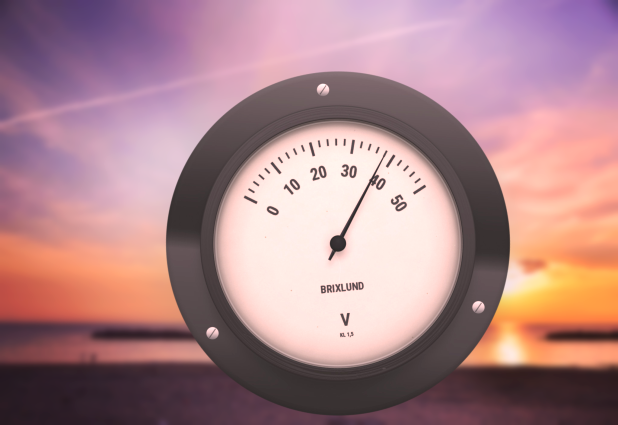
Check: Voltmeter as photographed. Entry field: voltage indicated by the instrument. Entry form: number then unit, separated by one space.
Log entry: 38 V
